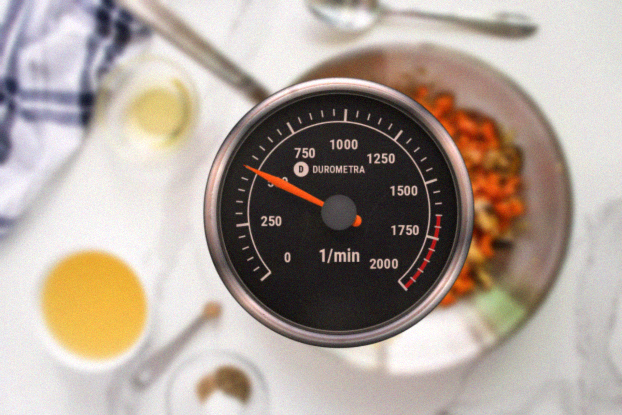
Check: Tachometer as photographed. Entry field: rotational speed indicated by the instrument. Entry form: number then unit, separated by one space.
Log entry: 500 rpm
